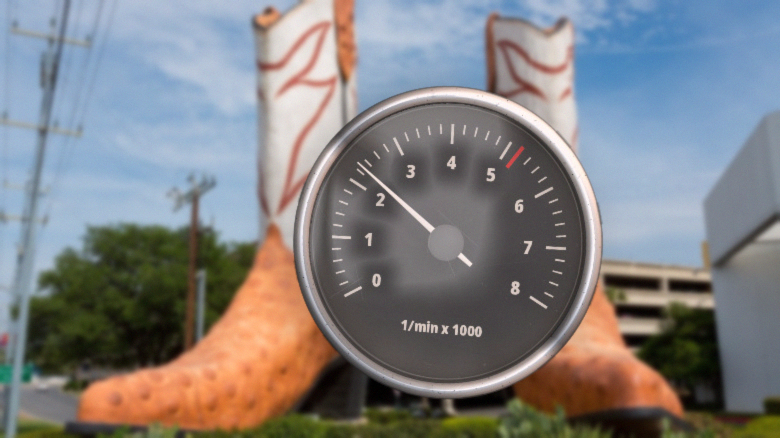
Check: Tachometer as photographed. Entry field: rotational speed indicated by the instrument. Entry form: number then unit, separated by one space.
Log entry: 2300 rpm
